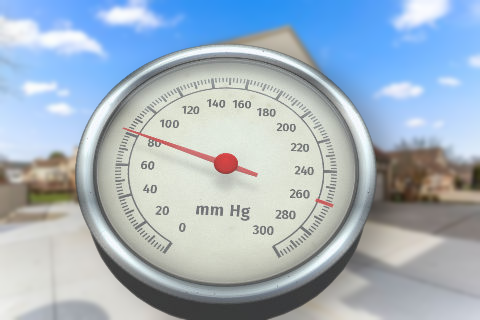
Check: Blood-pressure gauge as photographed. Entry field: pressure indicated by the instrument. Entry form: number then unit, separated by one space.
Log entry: 80 mmHg
